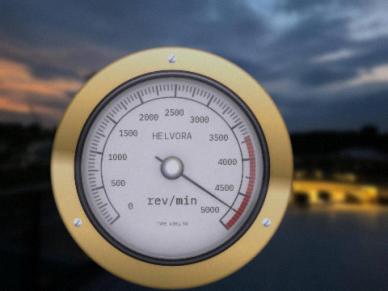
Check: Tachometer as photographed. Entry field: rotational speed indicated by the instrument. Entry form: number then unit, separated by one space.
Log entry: 4750 rpm
